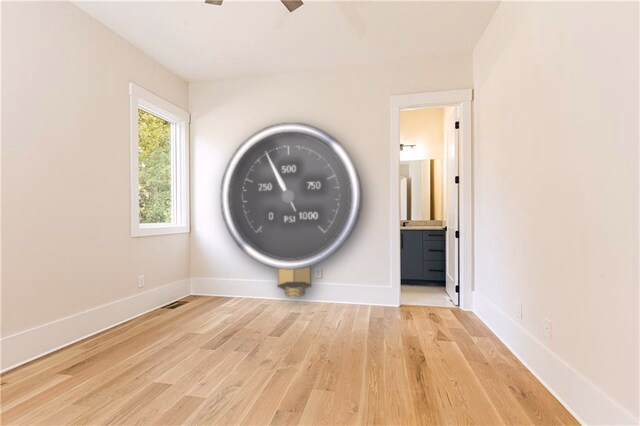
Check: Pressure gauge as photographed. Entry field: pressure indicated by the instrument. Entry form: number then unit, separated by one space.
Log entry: 400 psi
